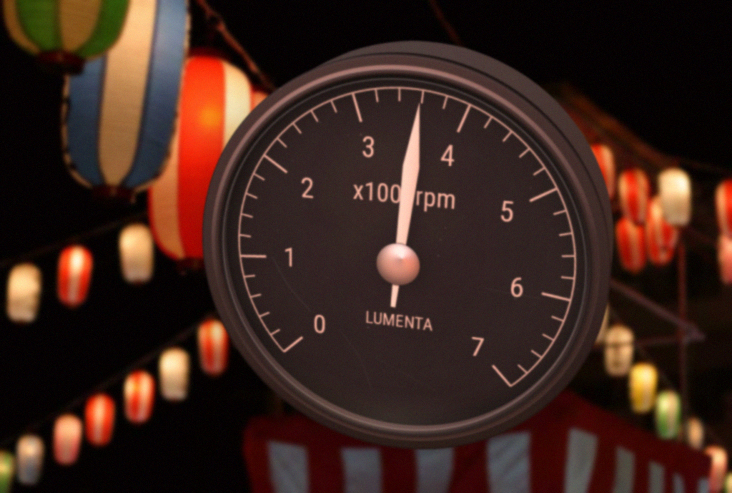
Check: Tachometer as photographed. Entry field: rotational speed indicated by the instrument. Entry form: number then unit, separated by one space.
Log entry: 3600 rpm
